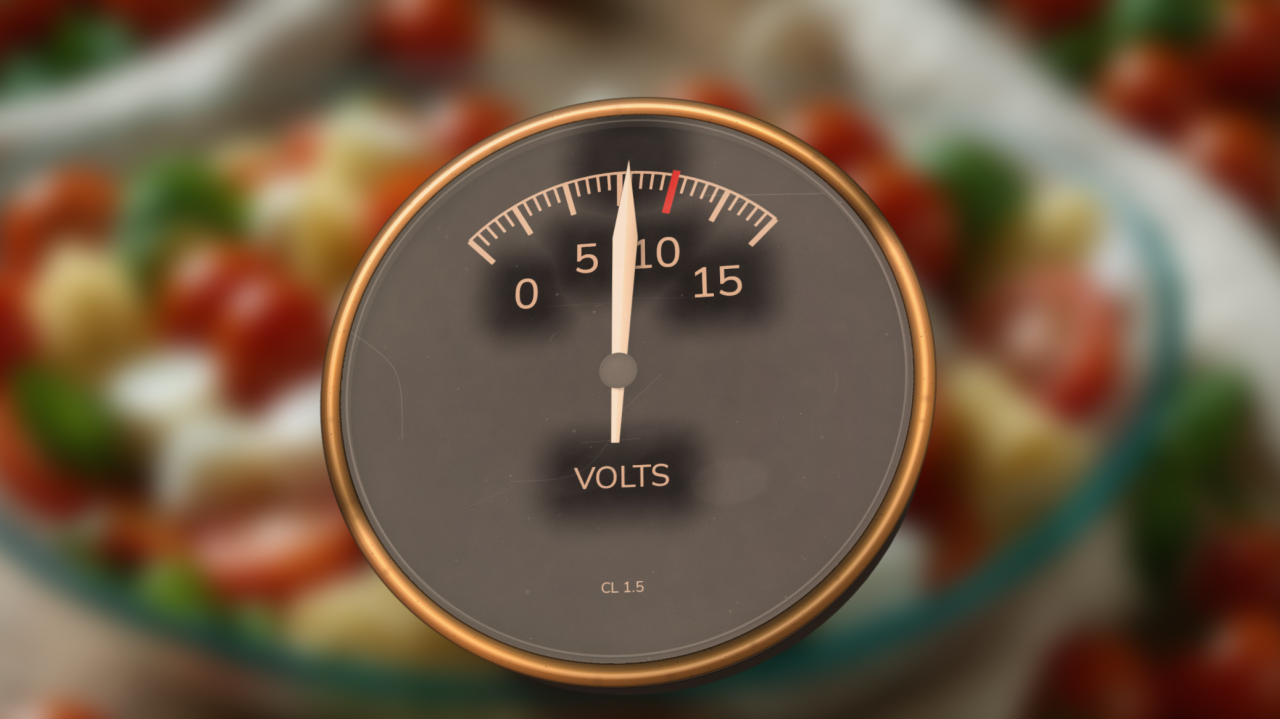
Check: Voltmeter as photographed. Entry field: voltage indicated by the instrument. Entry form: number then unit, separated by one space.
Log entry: 8 V
